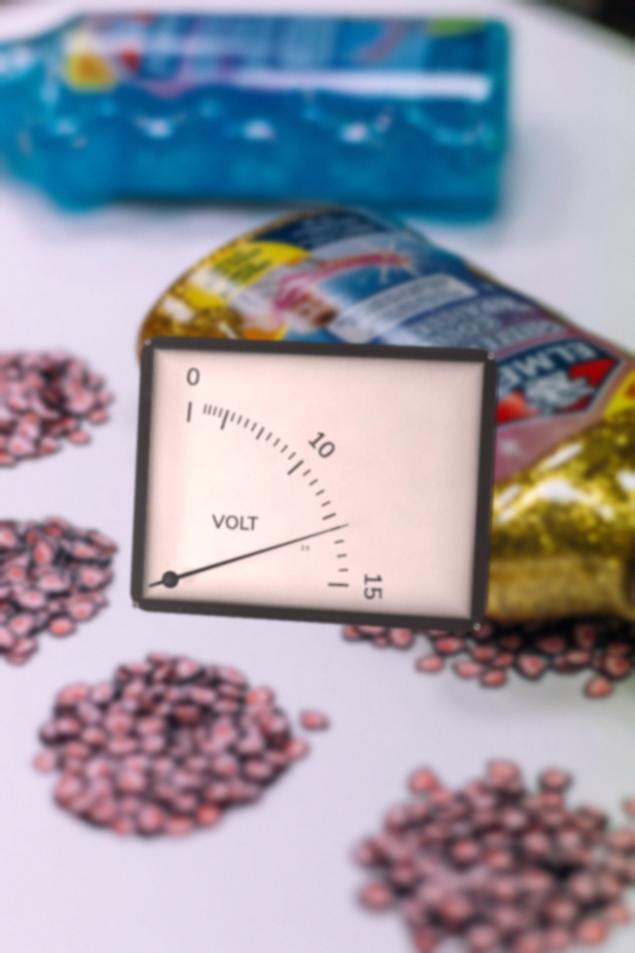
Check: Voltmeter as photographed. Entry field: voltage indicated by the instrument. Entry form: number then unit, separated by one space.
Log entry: 13 V
